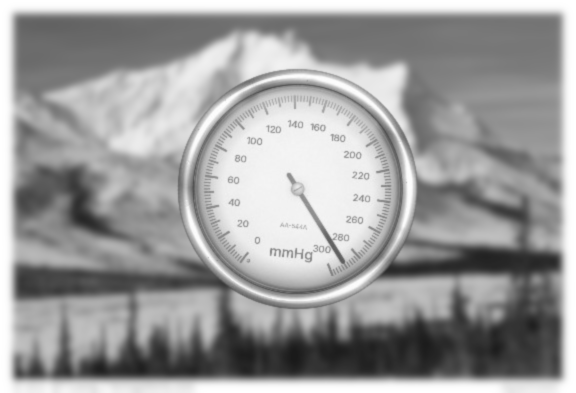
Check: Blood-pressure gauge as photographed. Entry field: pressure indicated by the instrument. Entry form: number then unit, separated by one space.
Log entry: 290 mmHg
